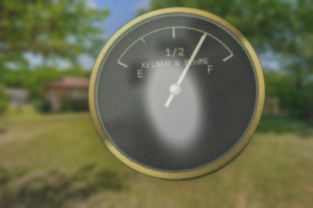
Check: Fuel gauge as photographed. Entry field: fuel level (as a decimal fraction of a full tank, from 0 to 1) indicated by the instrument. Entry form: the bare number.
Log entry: 0.75
